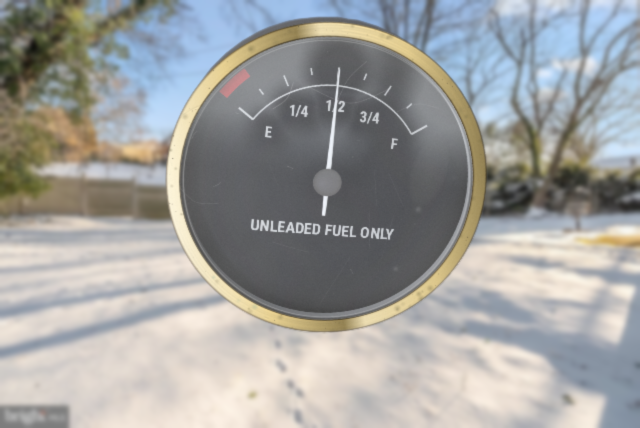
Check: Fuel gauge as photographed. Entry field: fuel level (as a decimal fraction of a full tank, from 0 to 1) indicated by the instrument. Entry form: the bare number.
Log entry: 0.5
